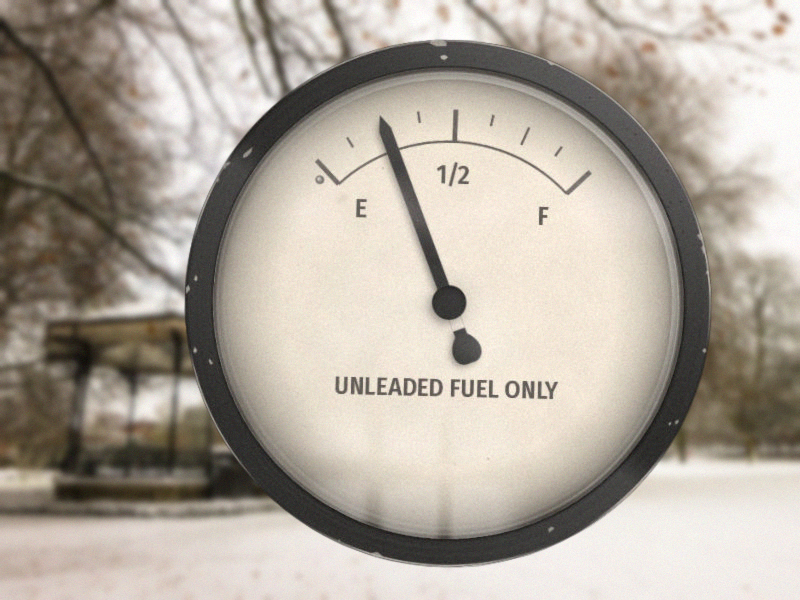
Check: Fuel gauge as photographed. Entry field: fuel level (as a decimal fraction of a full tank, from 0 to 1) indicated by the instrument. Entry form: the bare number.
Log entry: 0.25
